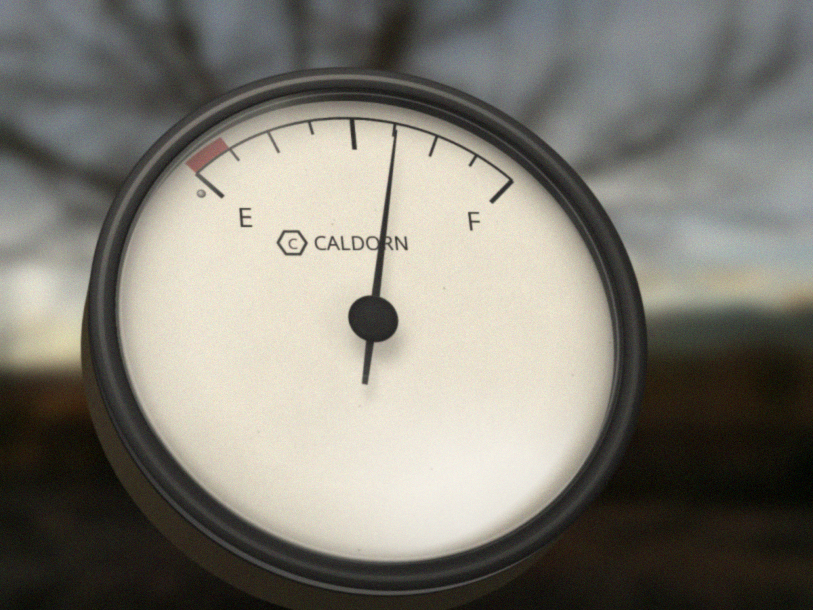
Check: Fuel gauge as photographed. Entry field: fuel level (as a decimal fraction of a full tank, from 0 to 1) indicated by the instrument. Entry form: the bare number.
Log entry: 0.625
